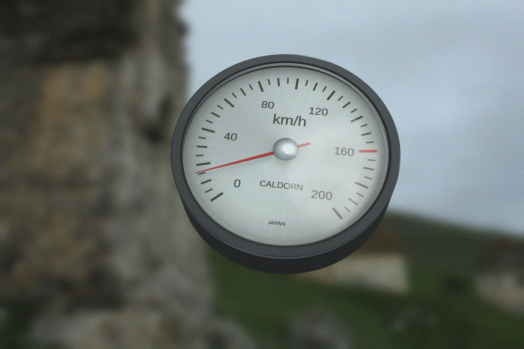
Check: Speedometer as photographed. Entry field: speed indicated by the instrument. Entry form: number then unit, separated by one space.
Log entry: 15 km/h
